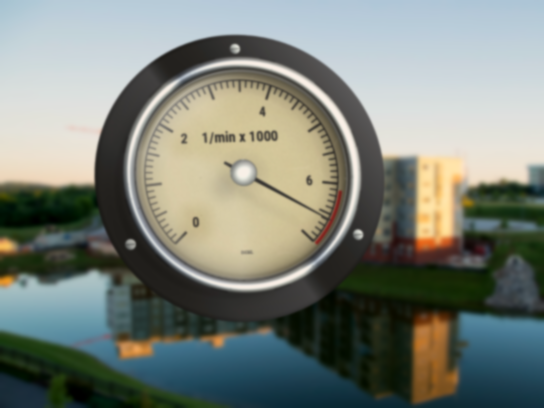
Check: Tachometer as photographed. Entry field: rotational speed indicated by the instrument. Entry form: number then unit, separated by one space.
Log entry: 6600 rpm
